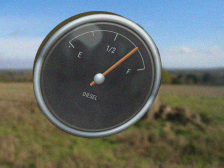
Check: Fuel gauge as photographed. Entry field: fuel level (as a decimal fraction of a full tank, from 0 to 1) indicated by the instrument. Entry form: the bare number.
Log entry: 0.75
